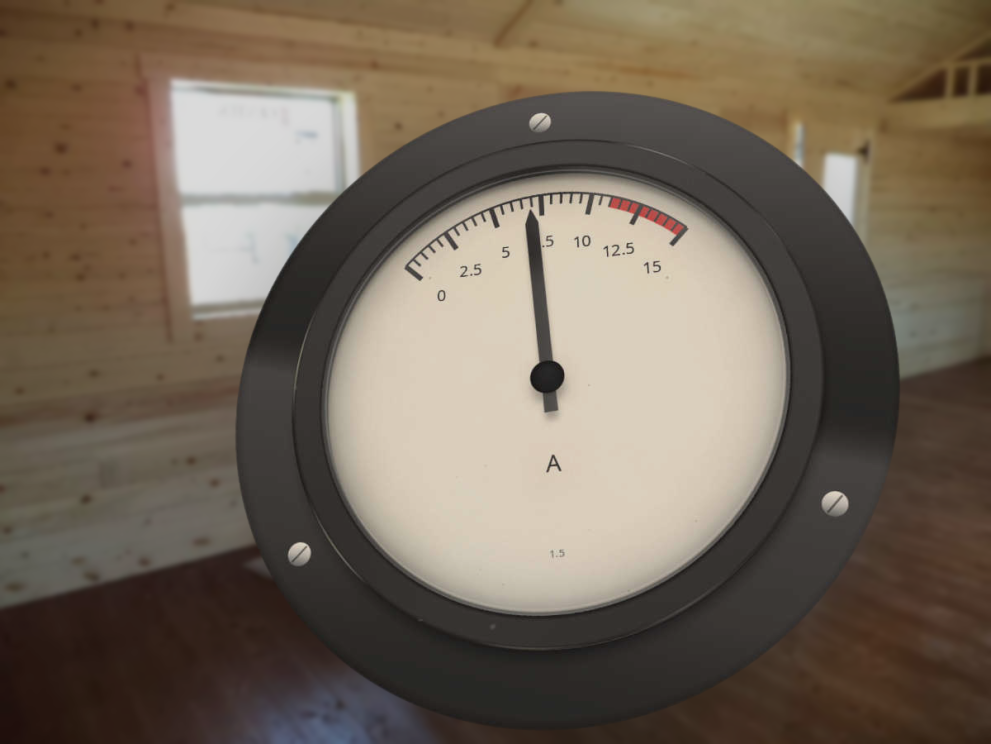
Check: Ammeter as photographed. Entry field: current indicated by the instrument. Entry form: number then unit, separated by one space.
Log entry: 7 A
